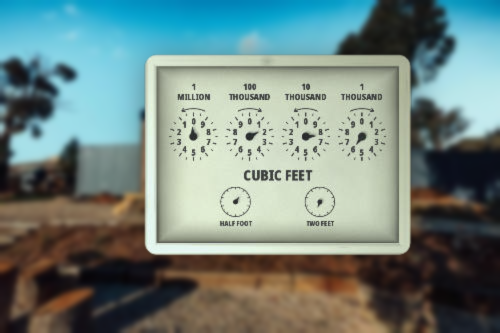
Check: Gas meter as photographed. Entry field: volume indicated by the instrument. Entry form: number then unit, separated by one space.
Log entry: 17600 ft³
